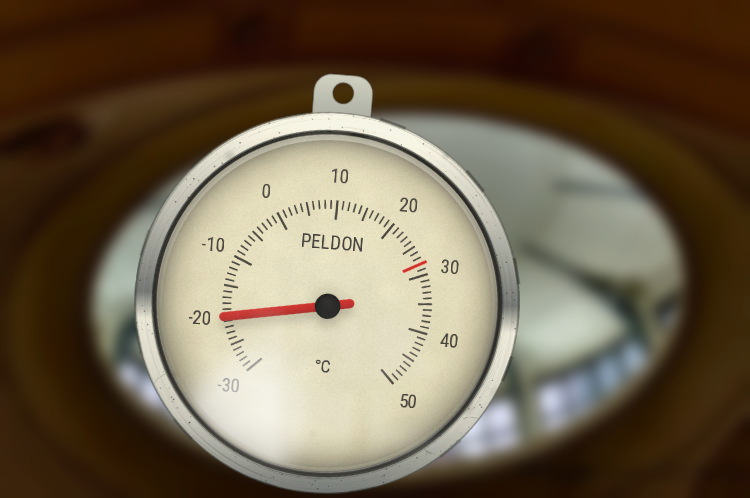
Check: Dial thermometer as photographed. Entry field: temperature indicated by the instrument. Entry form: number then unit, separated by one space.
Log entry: -20 °C
